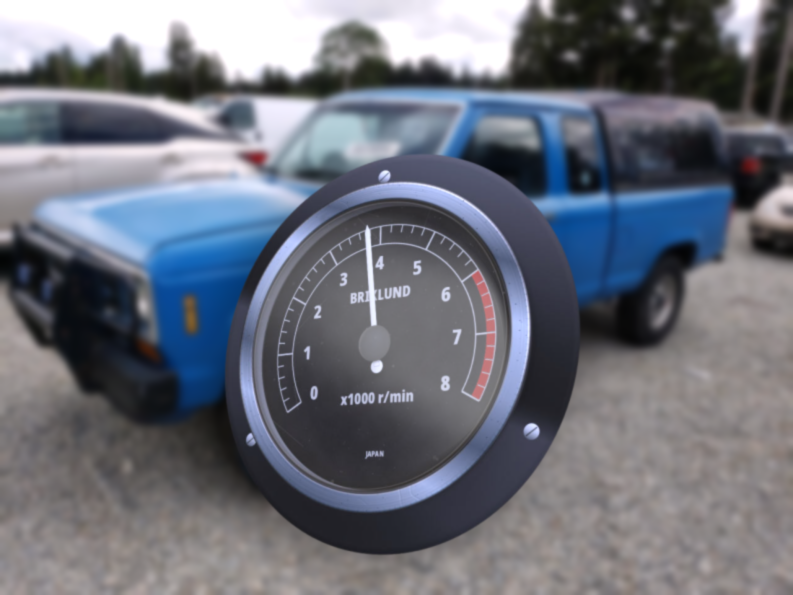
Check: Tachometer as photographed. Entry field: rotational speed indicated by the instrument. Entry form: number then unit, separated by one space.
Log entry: 3800 rpm
